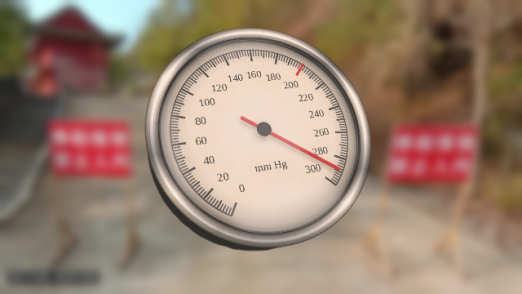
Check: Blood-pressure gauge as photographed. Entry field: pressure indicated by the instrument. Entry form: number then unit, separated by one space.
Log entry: 290 mmHg
